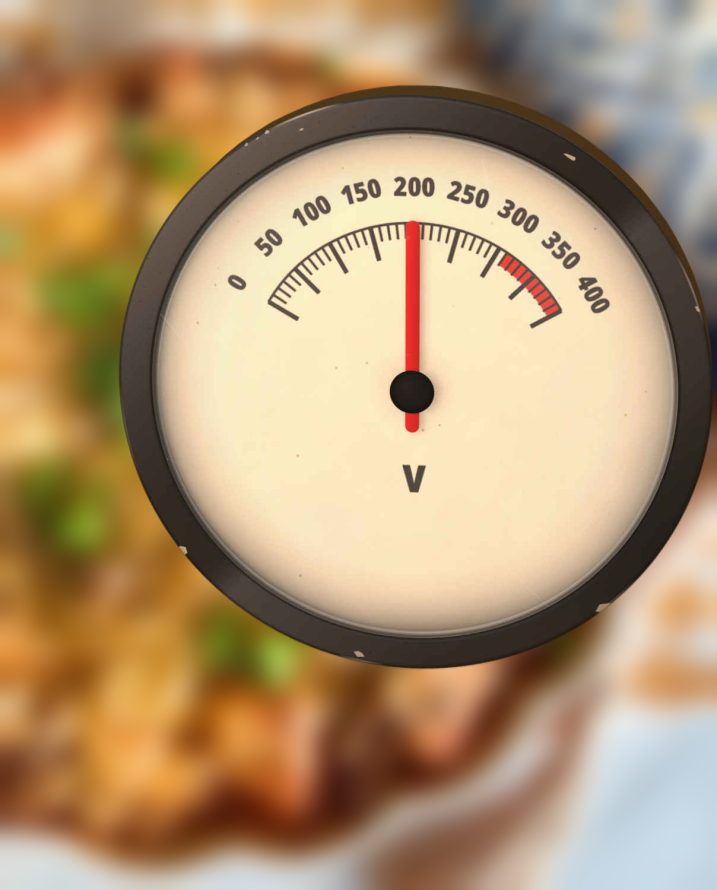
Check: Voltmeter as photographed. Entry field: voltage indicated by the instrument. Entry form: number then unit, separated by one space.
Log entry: 200 V
